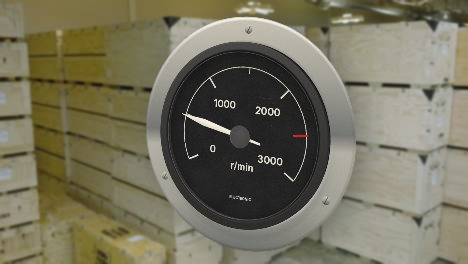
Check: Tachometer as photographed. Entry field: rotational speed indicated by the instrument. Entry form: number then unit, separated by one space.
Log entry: 500 rpm
